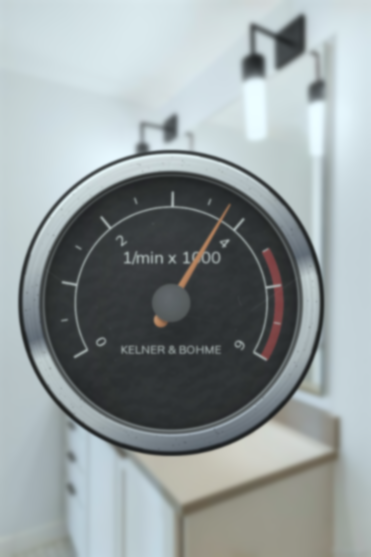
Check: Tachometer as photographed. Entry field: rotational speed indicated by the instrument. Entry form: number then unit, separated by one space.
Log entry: 3750 rpm
